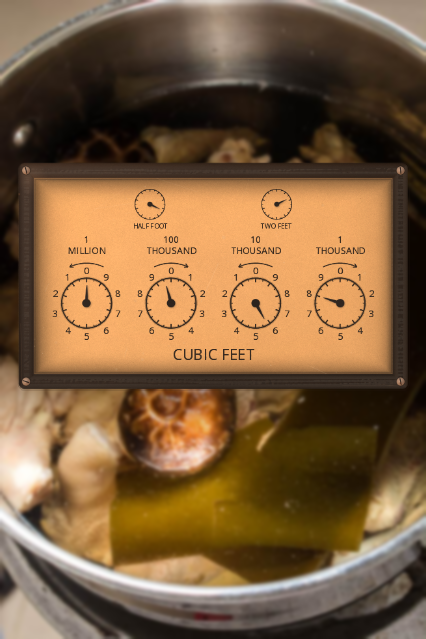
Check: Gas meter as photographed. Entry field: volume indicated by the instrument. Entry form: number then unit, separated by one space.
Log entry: 995800 ft³
